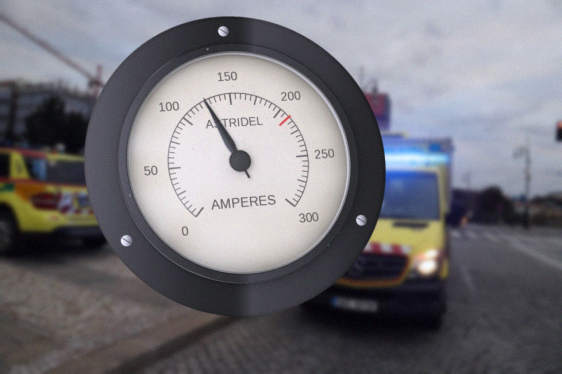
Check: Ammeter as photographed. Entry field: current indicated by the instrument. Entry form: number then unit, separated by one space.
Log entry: 125 A
